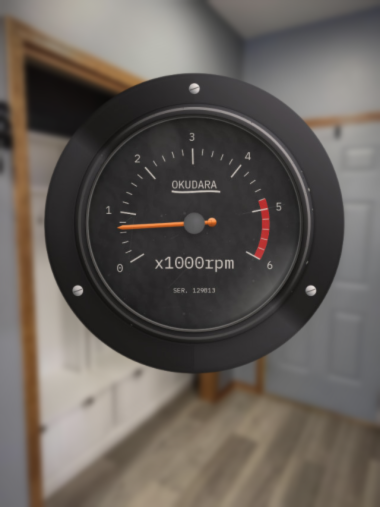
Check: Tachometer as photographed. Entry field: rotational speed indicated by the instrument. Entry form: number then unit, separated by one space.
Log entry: 700 rpm
